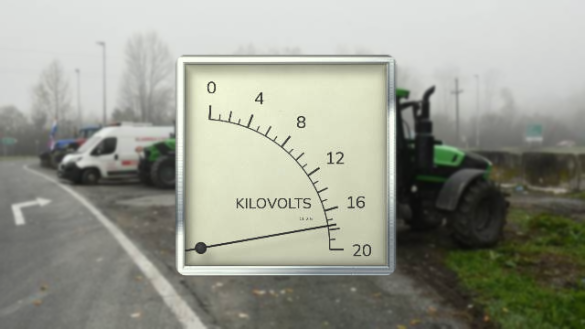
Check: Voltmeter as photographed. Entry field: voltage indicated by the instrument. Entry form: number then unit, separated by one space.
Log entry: 17.5 kV
